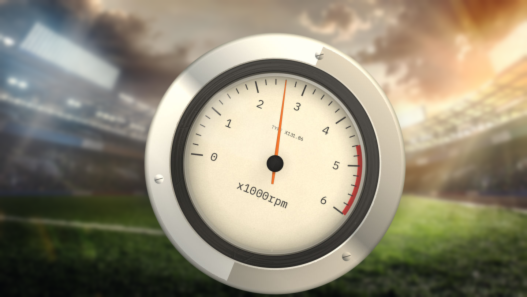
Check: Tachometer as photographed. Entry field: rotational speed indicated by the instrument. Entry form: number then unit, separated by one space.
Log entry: 2600 rpm
